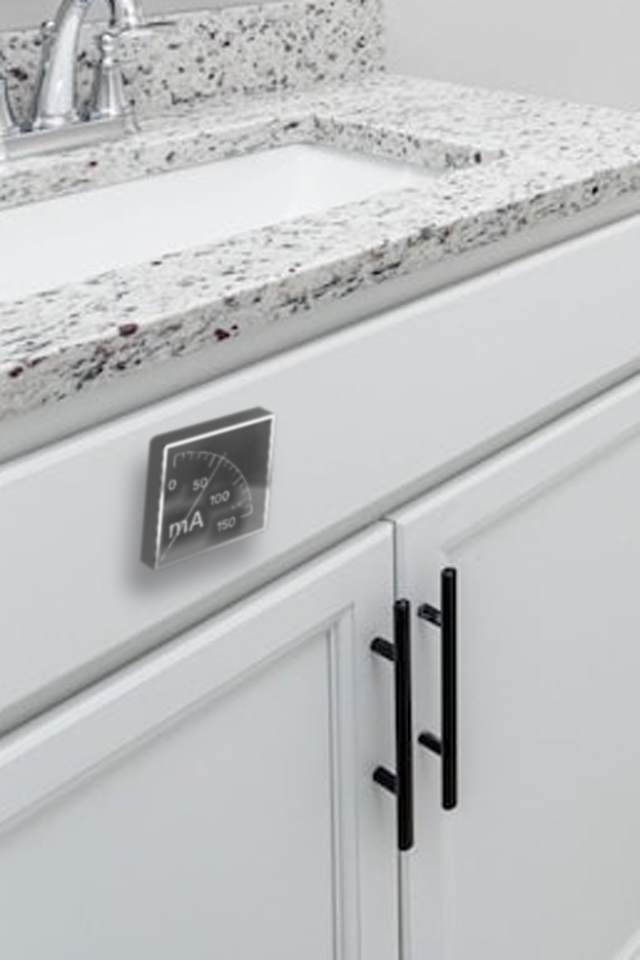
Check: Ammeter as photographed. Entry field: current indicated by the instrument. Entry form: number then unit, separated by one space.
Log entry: 60 mA
